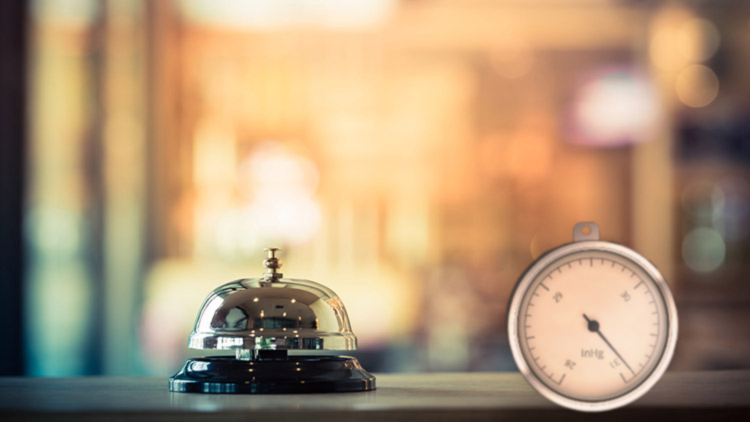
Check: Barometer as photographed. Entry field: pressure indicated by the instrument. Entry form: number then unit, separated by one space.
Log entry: 30.9 inHg
